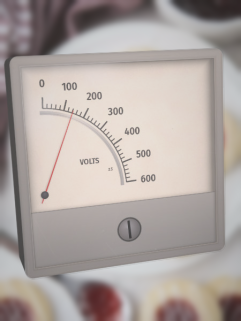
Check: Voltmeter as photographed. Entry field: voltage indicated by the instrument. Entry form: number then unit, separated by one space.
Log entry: 140 V
